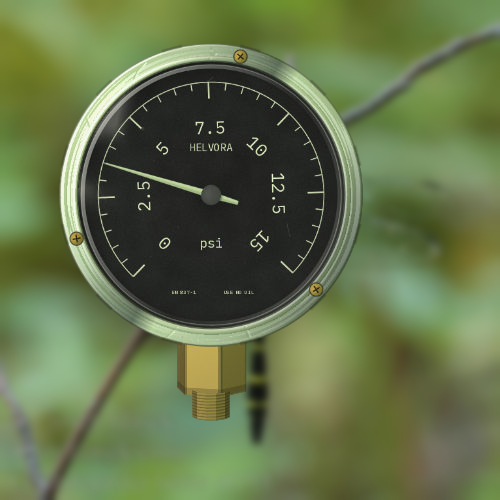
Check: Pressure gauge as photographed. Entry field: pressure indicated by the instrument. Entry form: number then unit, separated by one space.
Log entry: 3.5 psi
